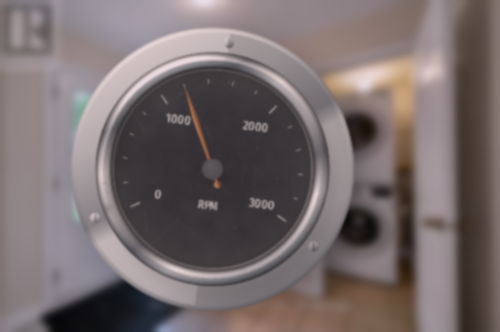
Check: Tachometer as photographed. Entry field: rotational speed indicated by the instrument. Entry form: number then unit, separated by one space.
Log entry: 1200 rpm
